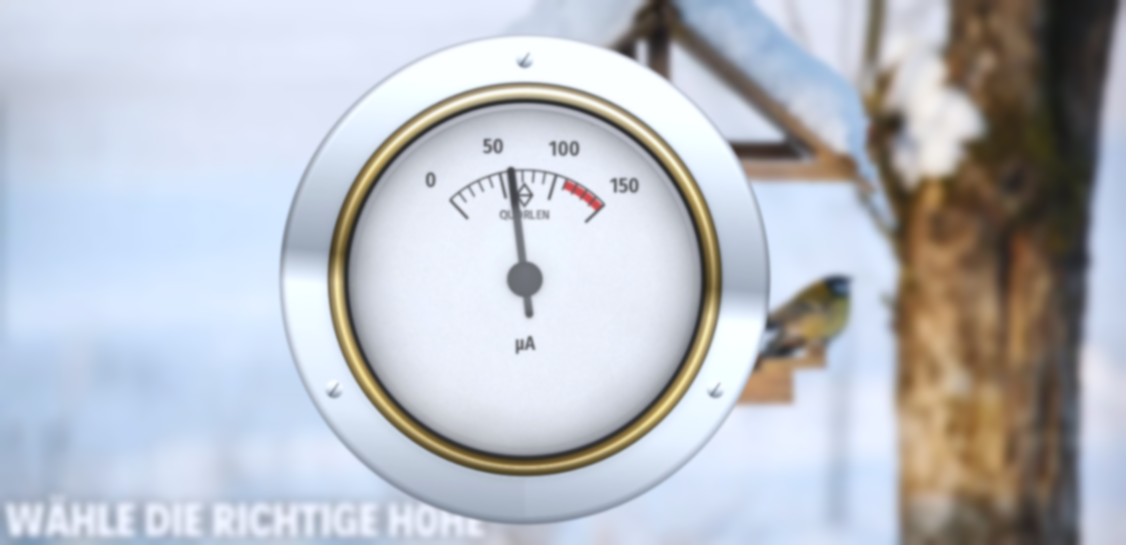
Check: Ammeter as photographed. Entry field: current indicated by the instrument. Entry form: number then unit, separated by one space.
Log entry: 60 µA
